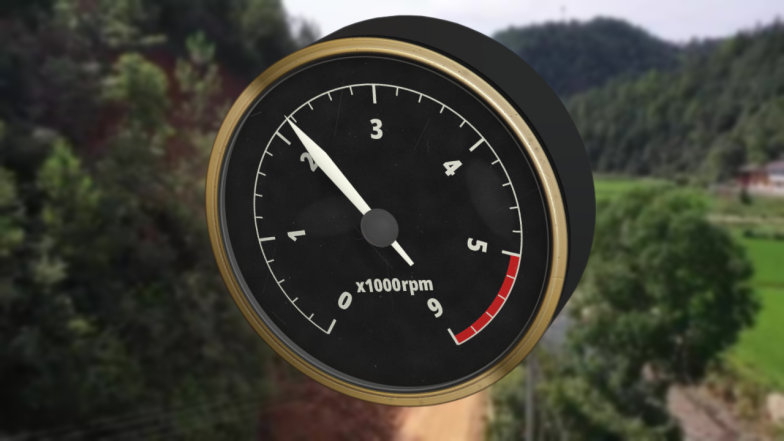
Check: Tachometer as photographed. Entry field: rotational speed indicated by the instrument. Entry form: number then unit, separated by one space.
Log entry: 2200 rpm
